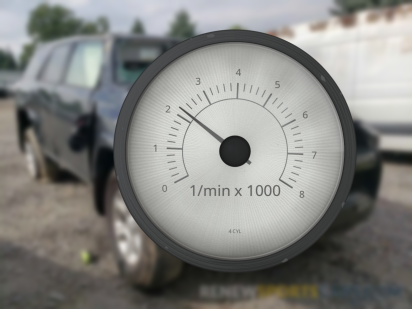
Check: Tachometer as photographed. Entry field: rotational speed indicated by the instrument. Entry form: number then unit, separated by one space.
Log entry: 2200 rpm
